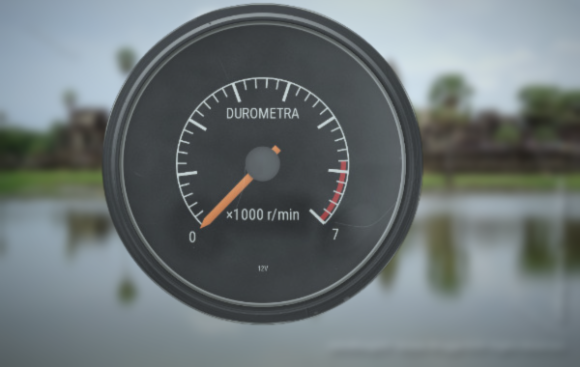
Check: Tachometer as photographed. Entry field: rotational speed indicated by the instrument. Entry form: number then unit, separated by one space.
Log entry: 0 rpm
